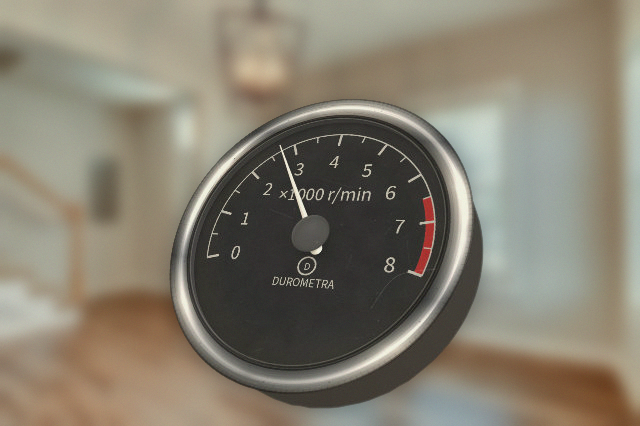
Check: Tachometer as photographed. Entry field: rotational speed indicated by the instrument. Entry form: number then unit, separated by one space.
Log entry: 2750 rpm
